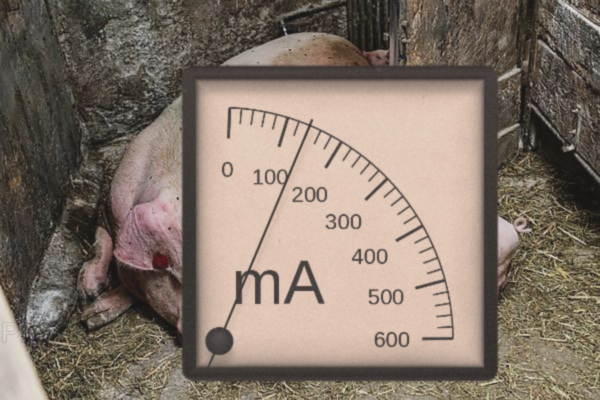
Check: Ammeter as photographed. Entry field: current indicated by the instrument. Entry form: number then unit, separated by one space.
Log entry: 140 mA
